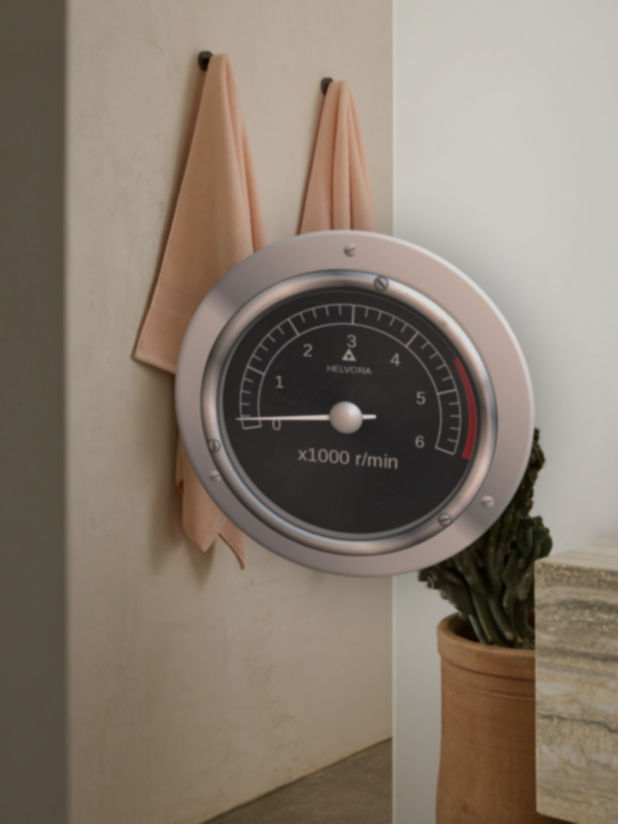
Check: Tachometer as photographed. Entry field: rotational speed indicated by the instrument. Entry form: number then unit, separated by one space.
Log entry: 200 rpm
